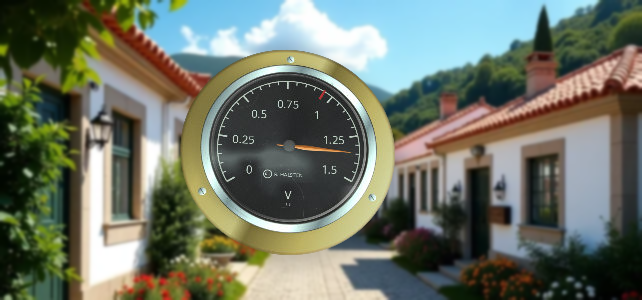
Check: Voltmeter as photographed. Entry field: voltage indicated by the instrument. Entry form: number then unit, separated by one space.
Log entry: 1.35 V
